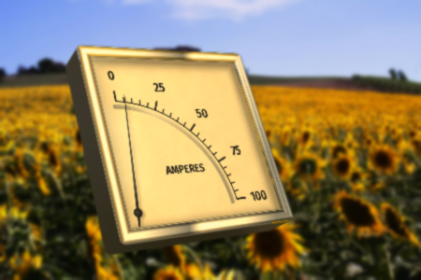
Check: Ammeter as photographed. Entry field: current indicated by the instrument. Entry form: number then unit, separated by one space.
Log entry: 5 A
